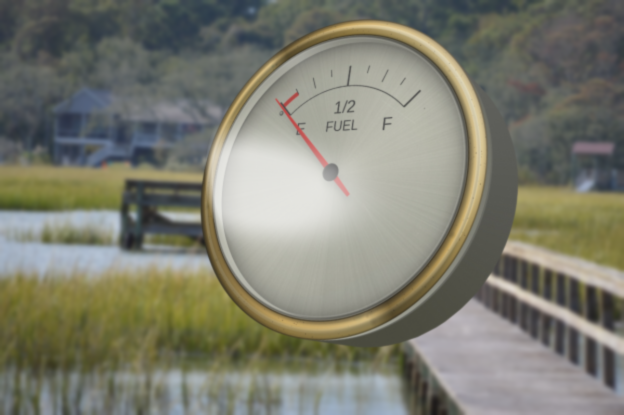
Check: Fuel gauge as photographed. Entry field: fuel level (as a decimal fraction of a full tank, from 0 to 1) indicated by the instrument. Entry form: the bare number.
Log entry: 0
